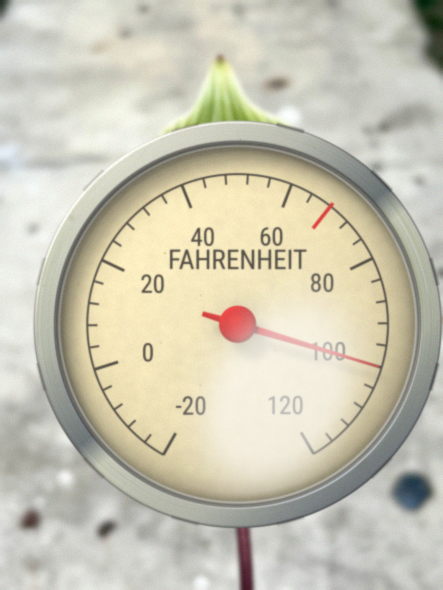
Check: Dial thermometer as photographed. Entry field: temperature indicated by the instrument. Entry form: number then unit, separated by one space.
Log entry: 100 °F
